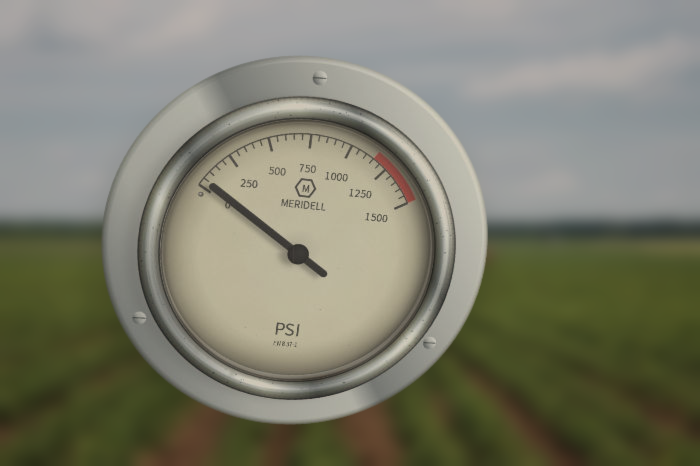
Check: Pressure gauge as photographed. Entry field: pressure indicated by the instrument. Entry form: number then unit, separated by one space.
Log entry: 50 psi
